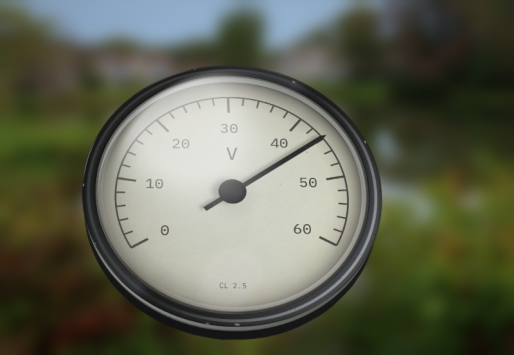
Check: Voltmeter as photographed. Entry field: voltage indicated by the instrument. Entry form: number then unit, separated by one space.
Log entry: 44 V
